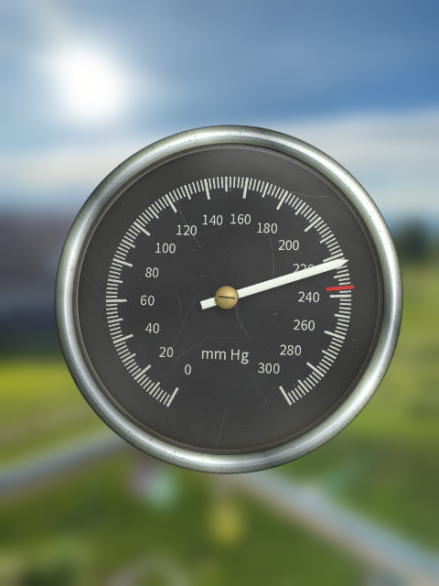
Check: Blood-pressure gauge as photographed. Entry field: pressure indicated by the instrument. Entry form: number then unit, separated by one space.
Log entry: 224 mmHg
